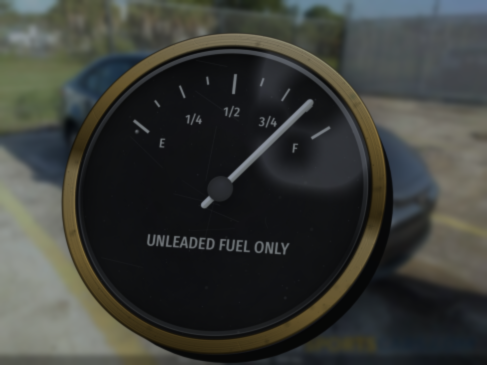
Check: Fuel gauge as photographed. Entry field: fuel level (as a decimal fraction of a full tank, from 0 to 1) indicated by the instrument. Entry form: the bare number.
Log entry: 0.875
